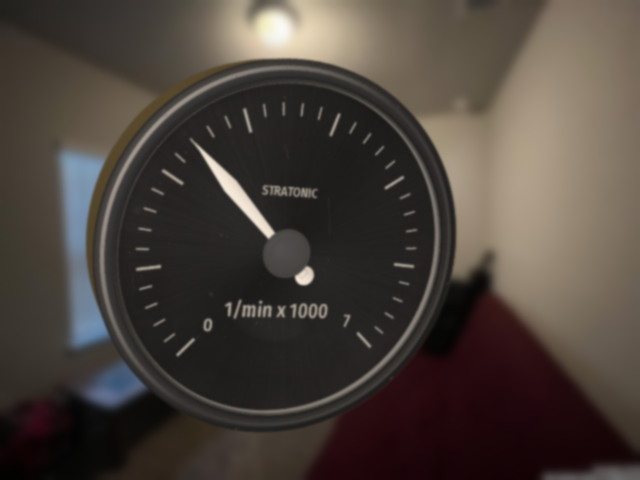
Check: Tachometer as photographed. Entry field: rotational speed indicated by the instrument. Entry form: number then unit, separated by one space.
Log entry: 2400 rpm
